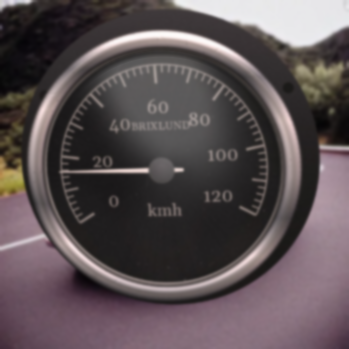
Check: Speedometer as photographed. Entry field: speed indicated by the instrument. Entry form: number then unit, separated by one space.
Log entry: 16 km/h
